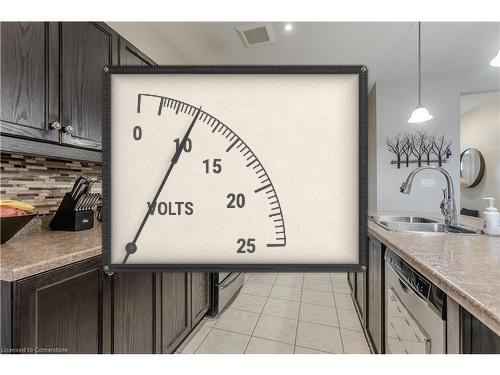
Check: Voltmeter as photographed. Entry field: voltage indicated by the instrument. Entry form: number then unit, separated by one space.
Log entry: 10 V
